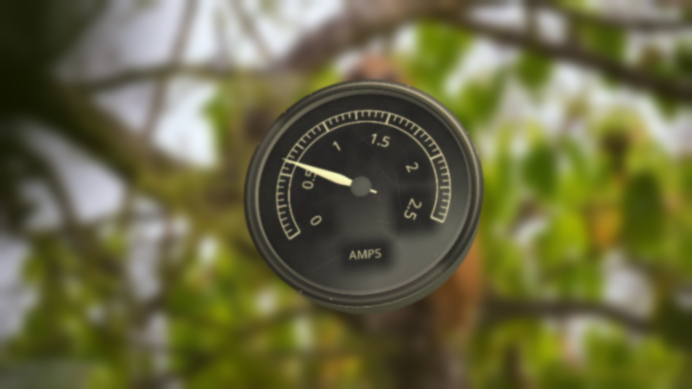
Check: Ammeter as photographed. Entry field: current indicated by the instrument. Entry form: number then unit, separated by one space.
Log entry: 0.6 A
